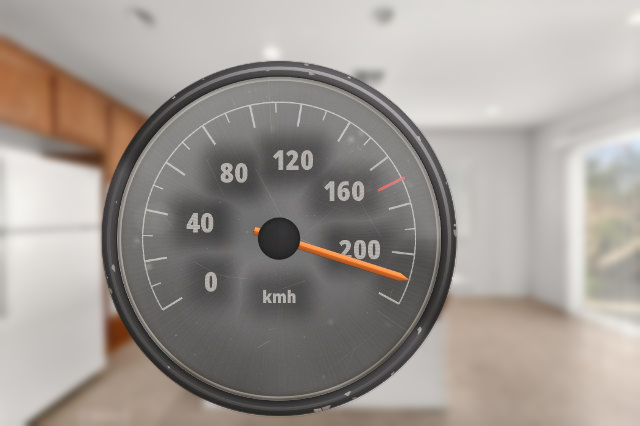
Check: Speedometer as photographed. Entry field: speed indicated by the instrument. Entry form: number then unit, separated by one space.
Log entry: 210 km/h
